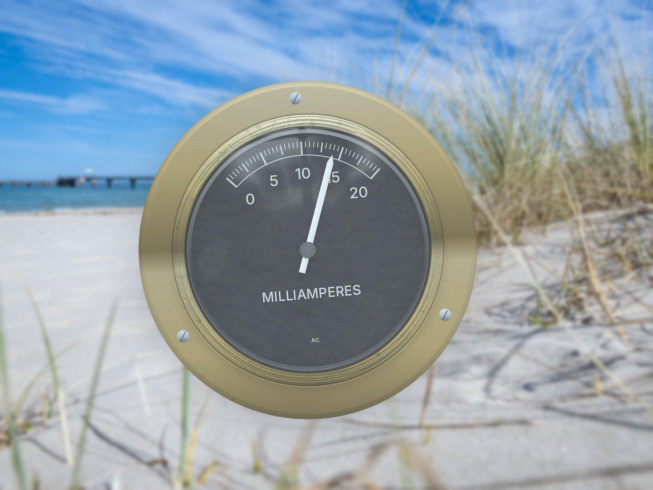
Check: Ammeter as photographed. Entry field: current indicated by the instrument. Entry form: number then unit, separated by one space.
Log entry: 14 mA
